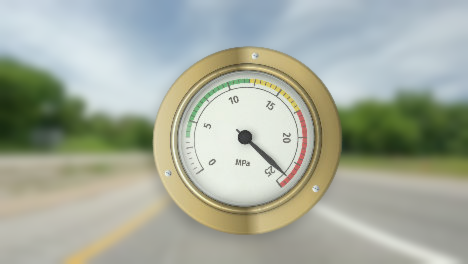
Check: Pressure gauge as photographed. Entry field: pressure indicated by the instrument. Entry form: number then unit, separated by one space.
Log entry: 24 MPa
